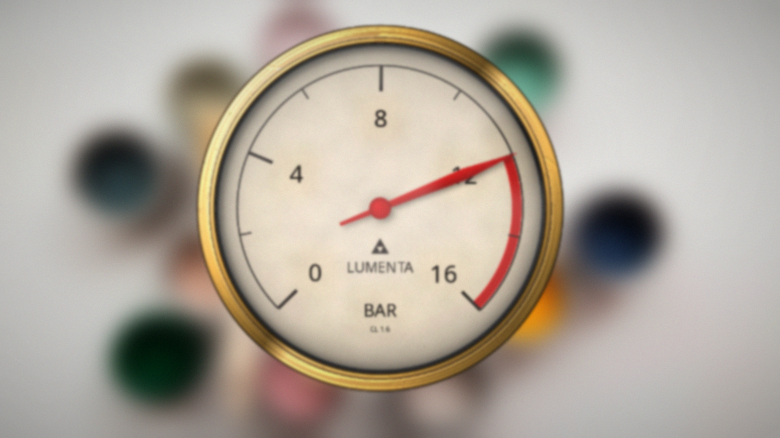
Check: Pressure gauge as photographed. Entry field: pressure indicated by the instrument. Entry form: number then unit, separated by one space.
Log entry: 12 bar
